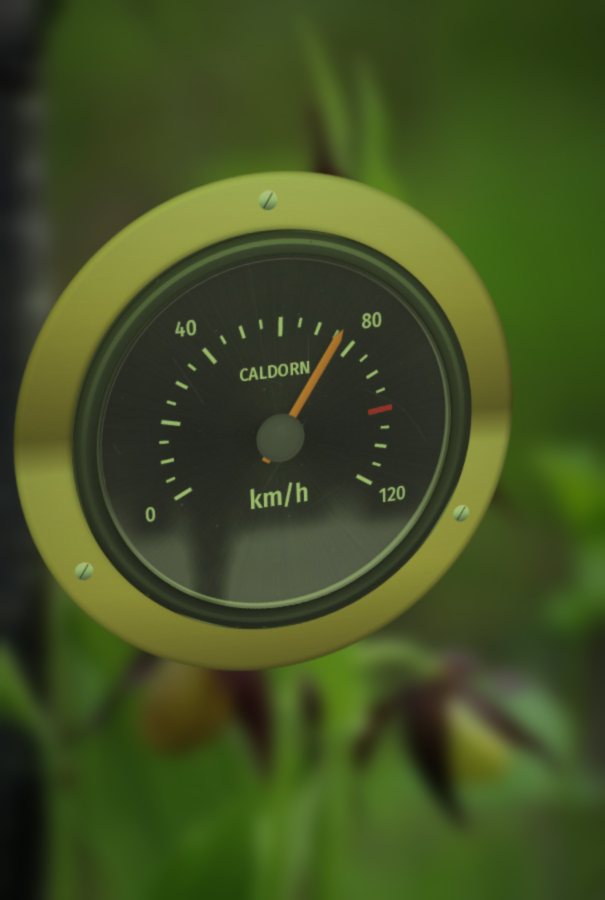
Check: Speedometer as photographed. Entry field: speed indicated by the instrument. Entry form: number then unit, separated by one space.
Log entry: 75 km/h
